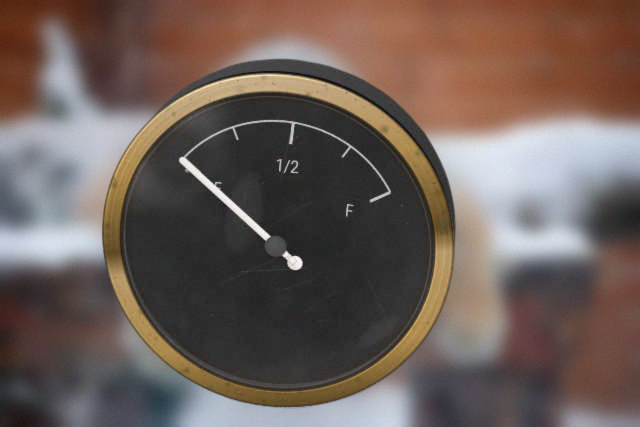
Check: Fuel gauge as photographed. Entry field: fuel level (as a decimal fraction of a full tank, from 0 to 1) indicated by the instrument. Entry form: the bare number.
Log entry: 0
